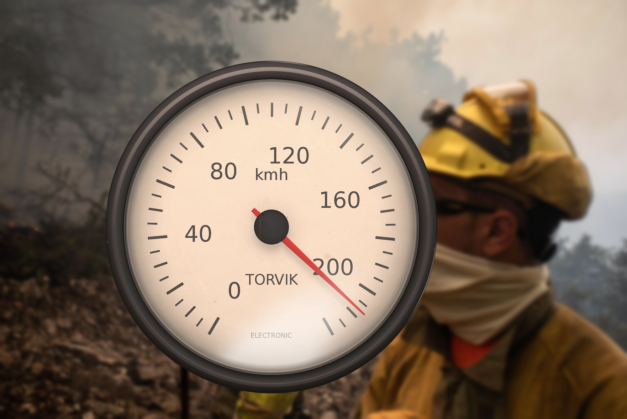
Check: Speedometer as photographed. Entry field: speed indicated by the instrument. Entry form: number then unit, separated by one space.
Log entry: 207.5 km/h
